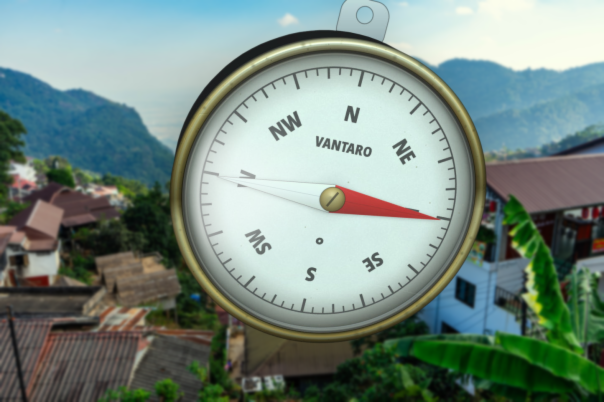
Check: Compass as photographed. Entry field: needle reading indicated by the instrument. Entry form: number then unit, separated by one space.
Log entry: 90 °
